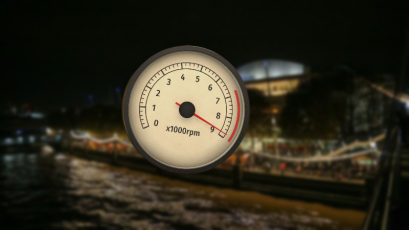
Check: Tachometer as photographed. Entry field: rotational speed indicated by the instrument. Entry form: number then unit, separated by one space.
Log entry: 8800 rpm
